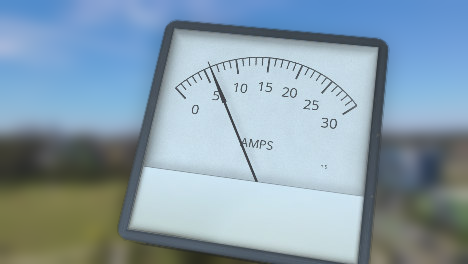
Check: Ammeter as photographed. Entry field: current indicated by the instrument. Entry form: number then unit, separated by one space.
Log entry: 6 A
